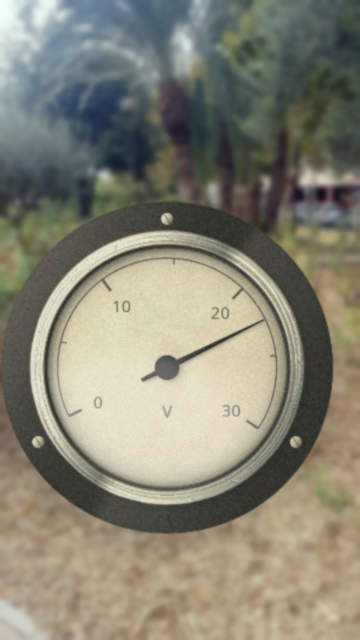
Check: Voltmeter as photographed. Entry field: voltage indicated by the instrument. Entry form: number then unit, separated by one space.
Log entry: 22.5 V
